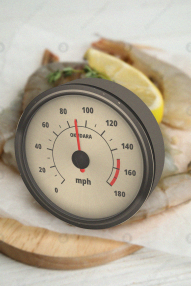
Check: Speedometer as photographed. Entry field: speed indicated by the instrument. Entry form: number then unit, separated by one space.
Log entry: 90 mph
